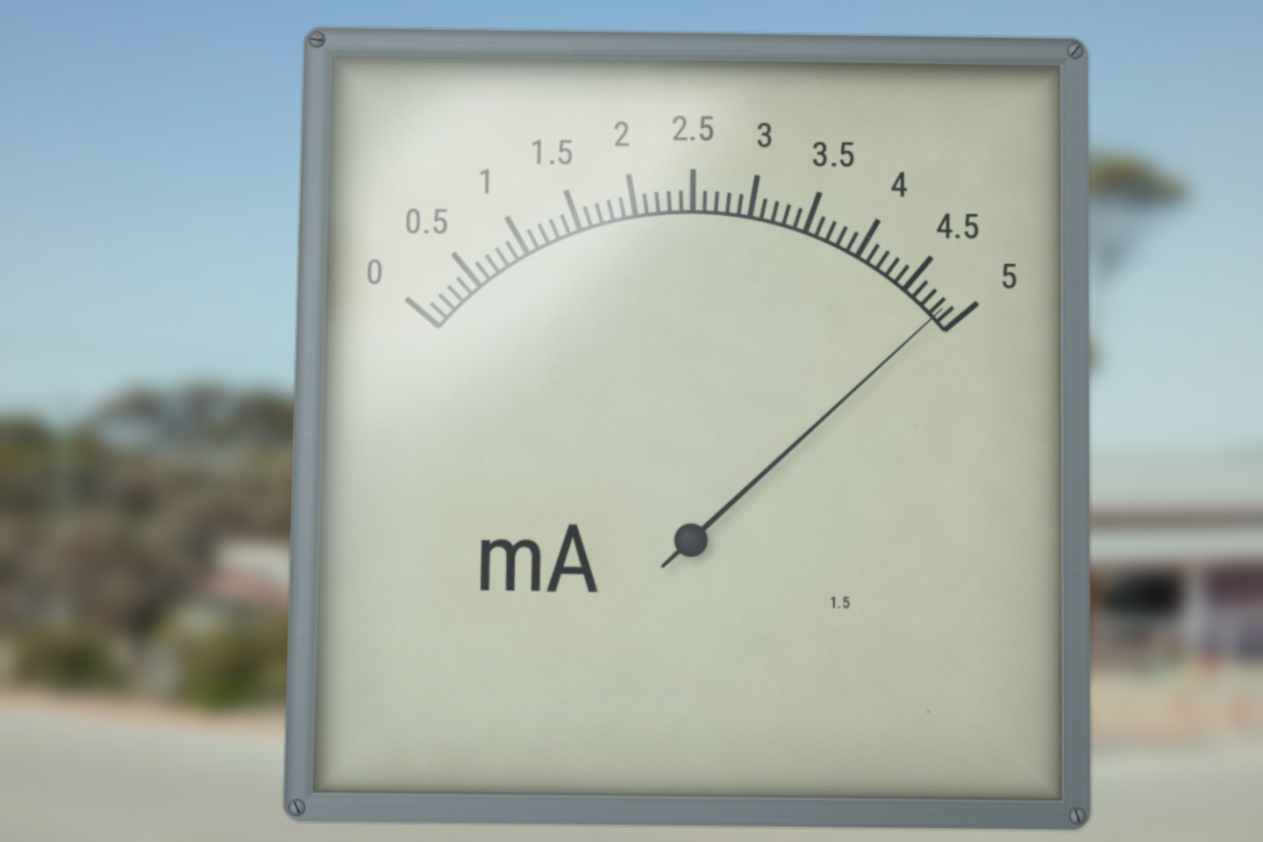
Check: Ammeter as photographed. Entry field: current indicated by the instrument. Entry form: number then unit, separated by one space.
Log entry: 4.85 mA
